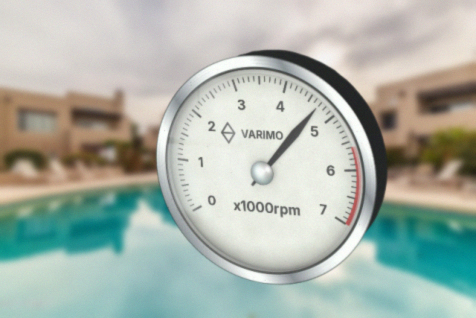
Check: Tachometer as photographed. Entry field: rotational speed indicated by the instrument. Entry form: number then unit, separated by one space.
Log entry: 4700 rpm
